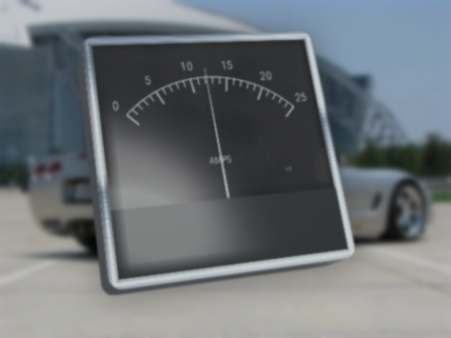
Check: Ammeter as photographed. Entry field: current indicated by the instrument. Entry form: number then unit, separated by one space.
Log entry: 12 A
